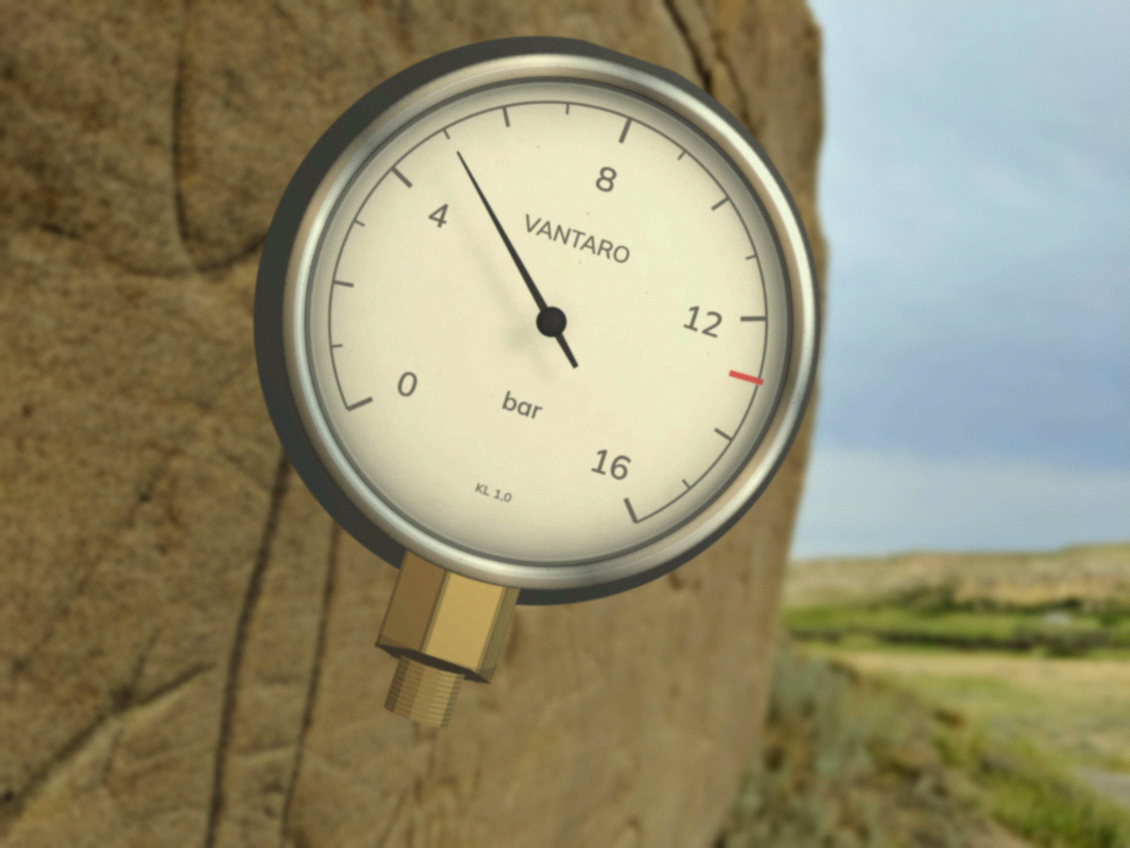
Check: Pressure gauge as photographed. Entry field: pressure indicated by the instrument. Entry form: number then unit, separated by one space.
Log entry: 5 bar
